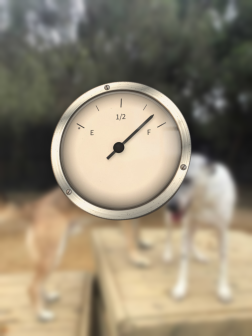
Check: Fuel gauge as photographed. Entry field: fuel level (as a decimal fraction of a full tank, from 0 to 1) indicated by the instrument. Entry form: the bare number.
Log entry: 0.875
